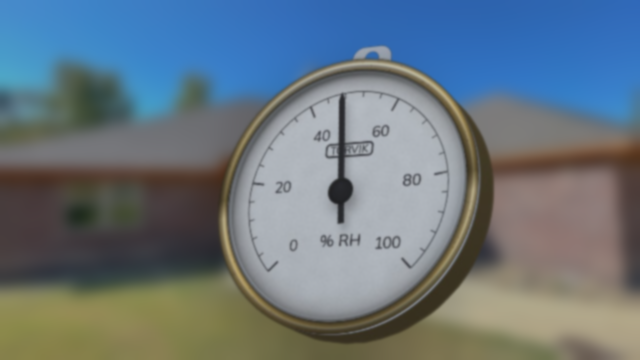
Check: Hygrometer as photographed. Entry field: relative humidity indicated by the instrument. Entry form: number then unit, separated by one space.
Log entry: 48 %
